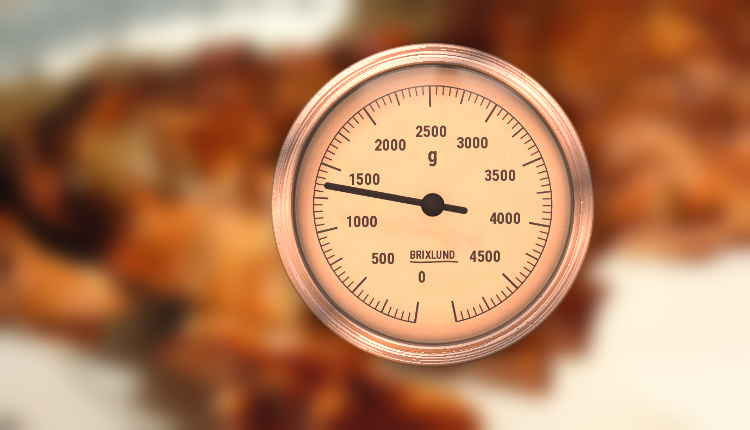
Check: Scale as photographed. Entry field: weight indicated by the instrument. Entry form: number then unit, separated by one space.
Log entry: 1350 g
